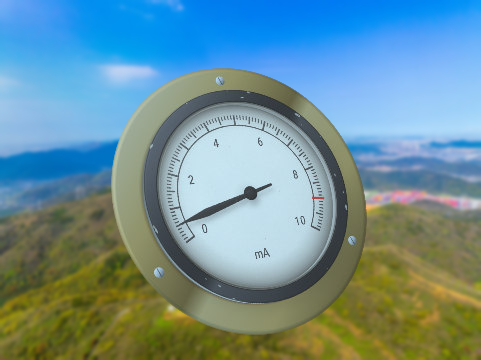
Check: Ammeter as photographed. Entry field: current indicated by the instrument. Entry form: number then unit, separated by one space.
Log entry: 0.5 mA
